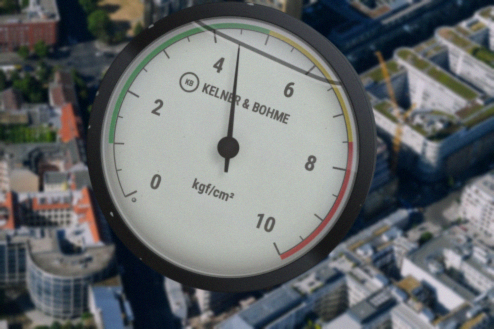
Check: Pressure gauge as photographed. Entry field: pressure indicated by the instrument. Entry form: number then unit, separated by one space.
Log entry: 4.5 kg/cm²
